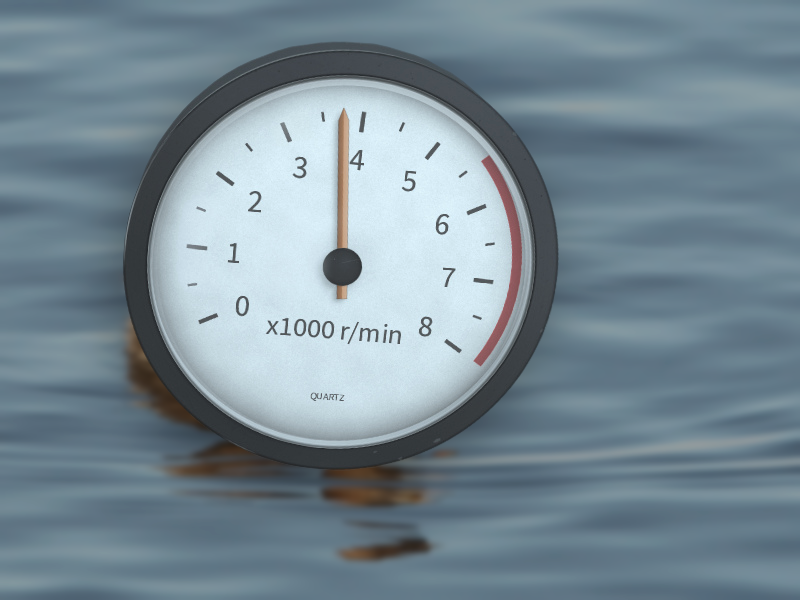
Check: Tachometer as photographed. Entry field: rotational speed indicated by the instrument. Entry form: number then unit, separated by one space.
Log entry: 3750 rpm
